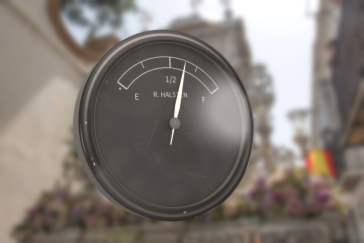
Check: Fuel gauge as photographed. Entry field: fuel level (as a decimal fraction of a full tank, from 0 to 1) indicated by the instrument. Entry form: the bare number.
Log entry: 0.625
